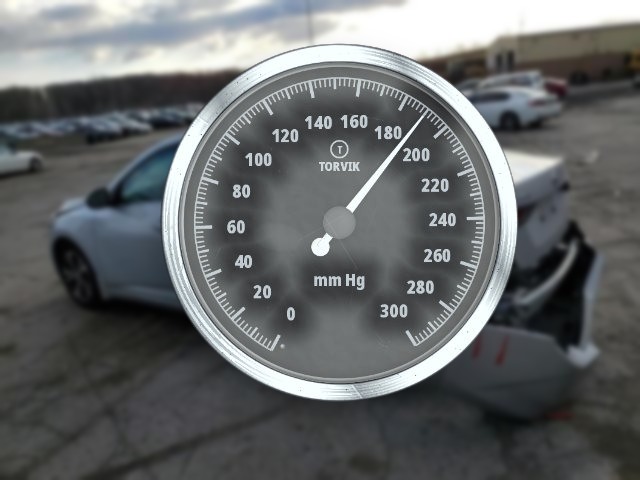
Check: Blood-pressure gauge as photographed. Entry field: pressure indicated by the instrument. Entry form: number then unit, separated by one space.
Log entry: 190 mmHg
